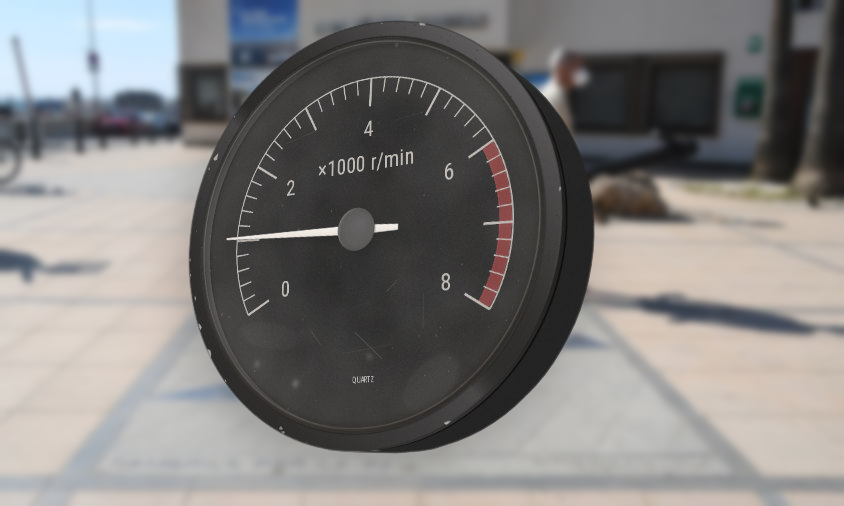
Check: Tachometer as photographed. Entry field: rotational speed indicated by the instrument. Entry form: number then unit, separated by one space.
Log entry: 1000 rpm
